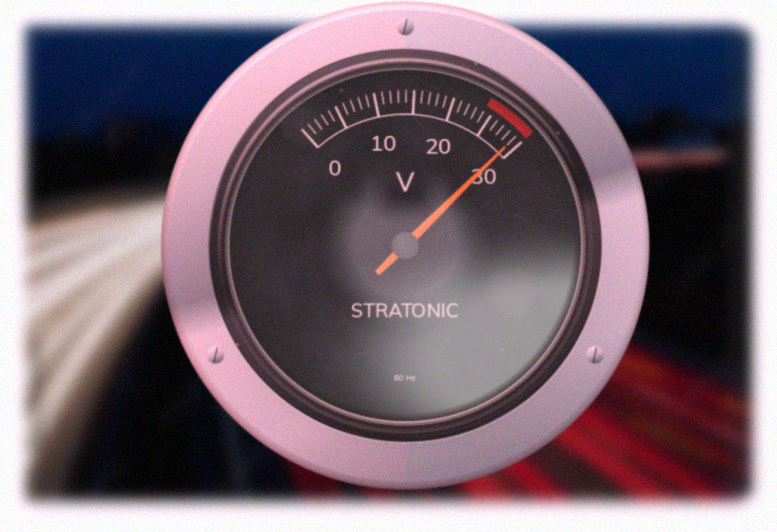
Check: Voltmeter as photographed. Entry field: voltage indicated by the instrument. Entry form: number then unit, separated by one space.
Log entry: 29 V
